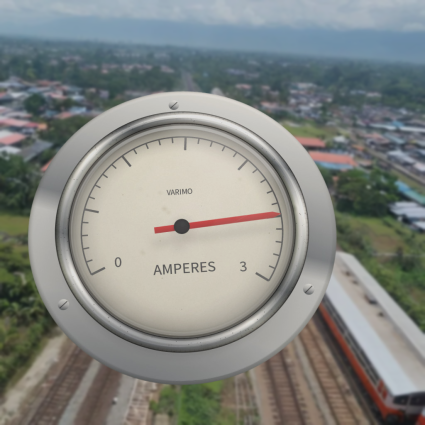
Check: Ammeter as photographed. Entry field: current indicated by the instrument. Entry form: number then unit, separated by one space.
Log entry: 2.5 A
